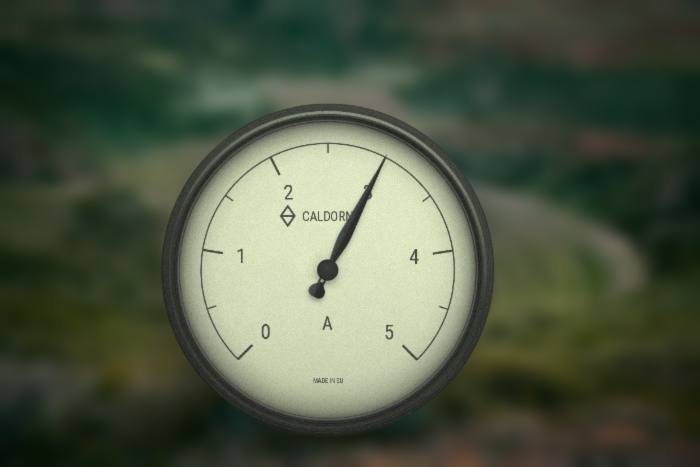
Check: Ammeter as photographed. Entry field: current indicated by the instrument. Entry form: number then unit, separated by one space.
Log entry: 3 A
